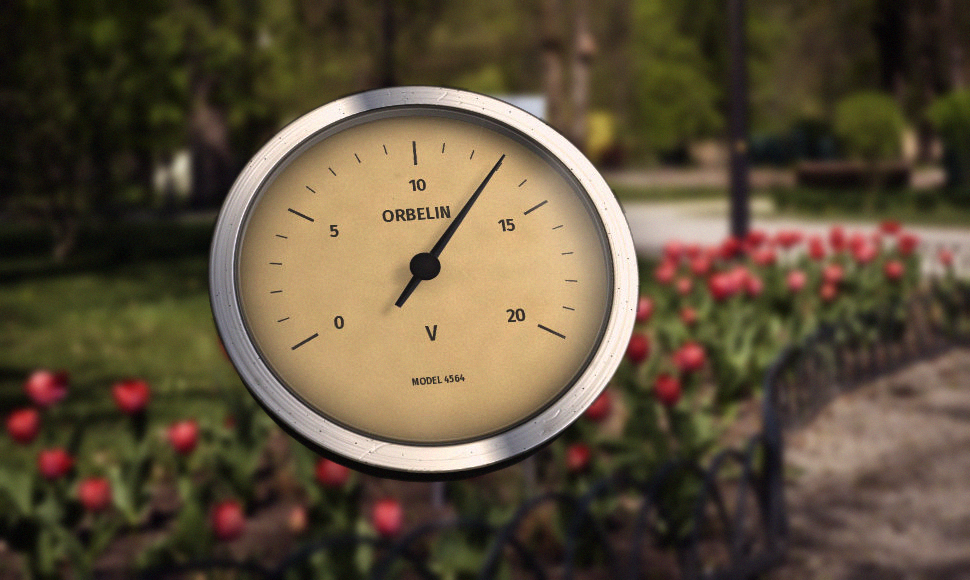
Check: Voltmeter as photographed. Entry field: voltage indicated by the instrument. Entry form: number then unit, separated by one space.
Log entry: 13 V
